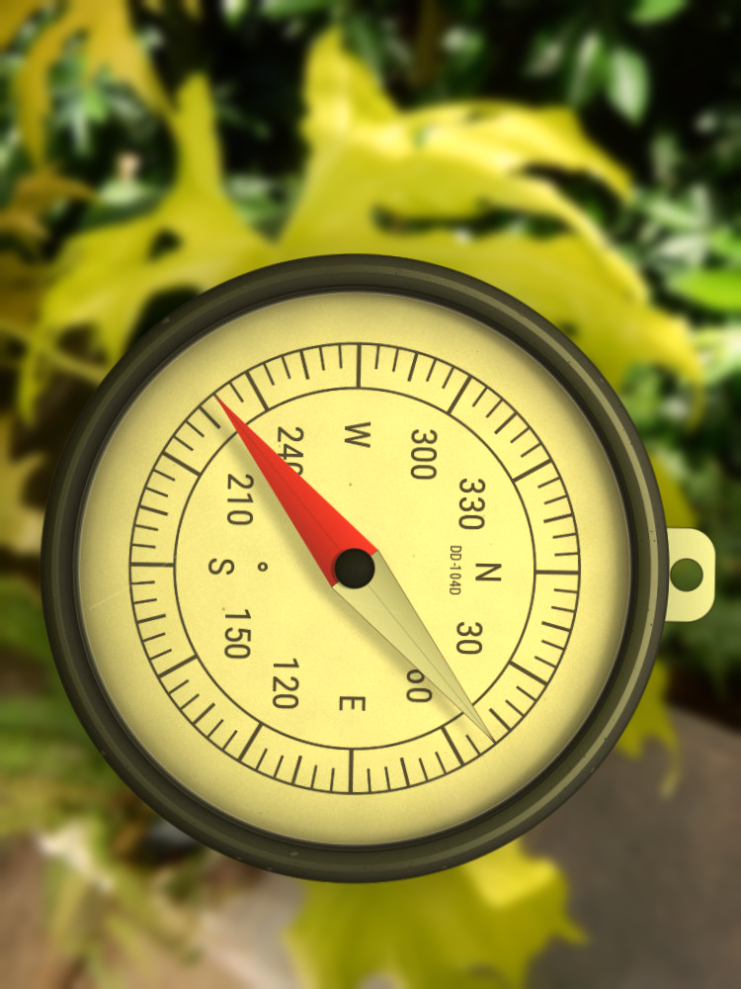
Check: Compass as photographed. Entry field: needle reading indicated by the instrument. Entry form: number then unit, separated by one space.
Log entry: 230 °
